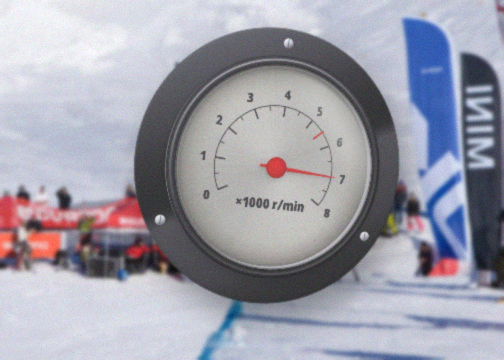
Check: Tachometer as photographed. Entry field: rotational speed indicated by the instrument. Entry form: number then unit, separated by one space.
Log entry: 7000 rpm
